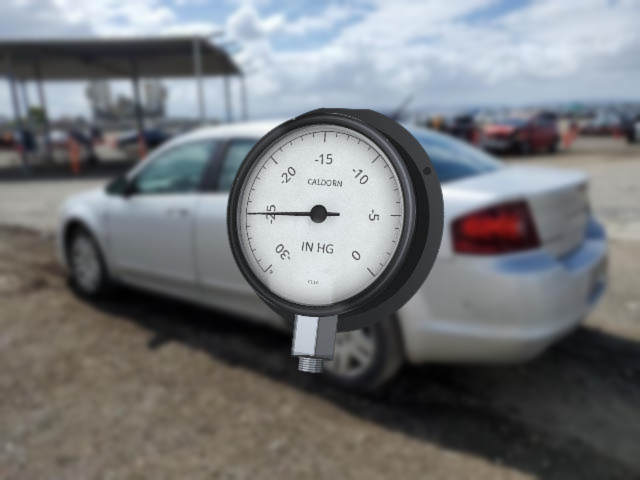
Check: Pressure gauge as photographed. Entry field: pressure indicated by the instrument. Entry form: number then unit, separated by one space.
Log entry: -25 inHg
